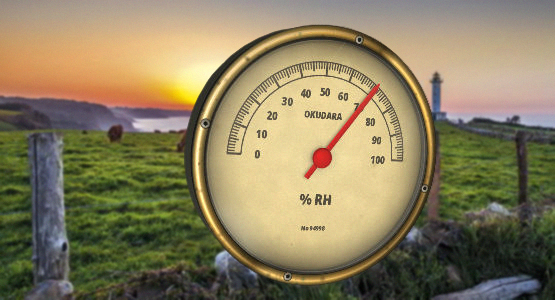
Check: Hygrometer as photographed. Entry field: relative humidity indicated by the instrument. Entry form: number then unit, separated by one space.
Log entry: 70 %
